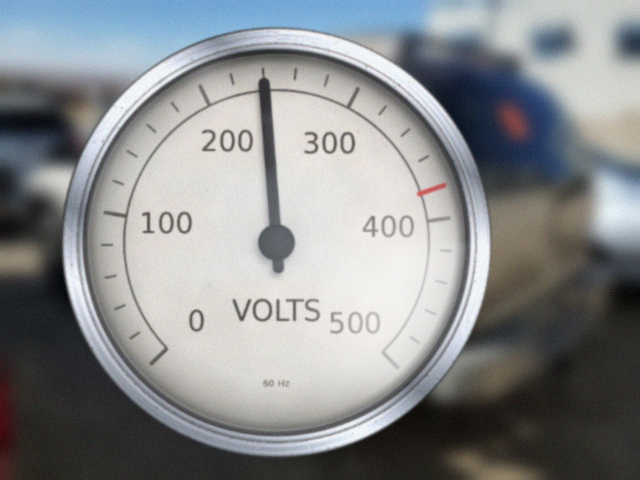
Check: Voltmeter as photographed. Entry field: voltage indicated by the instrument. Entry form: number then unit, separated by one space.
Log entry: 240 V
